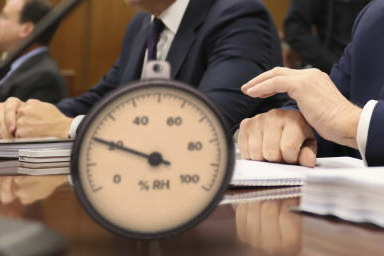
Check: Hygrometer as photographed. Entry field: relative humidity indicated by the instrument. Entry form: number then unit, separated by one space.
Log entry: 20 %
